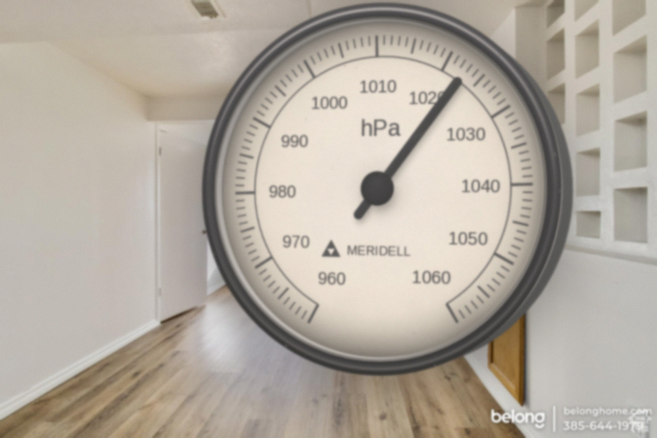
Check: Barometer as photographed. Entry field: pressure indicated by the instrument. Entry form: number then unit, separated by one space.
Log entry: 1023 hPa
